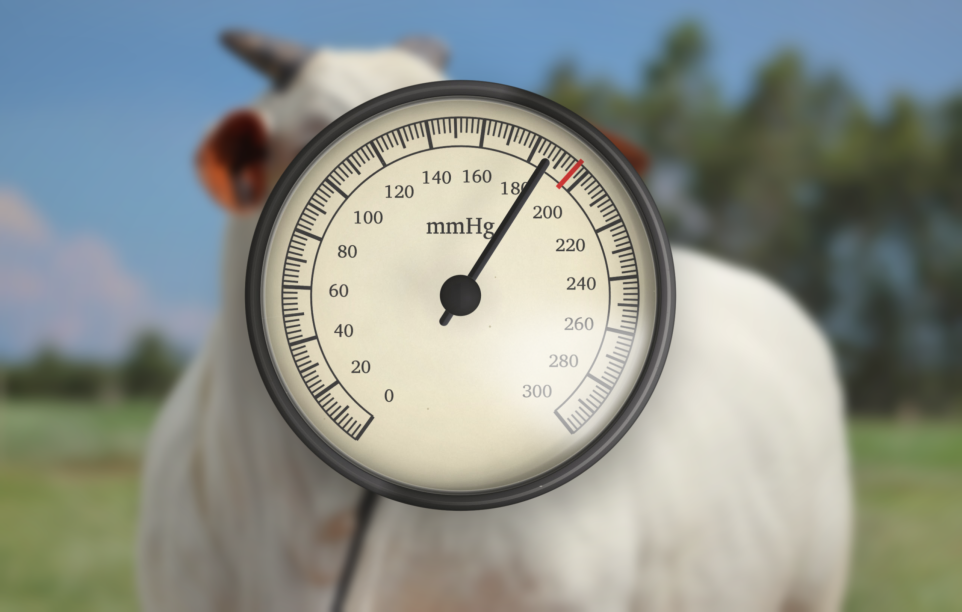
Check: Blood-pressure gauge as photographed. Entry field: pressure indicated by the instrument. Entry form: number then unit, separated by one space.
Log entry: 186 mmHg
